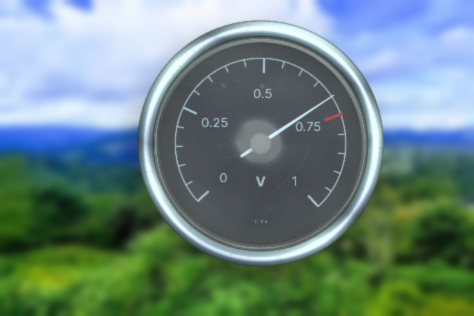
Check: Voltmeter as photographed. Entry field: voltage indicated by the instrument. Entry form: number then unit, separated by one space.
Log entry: 0.7 V
